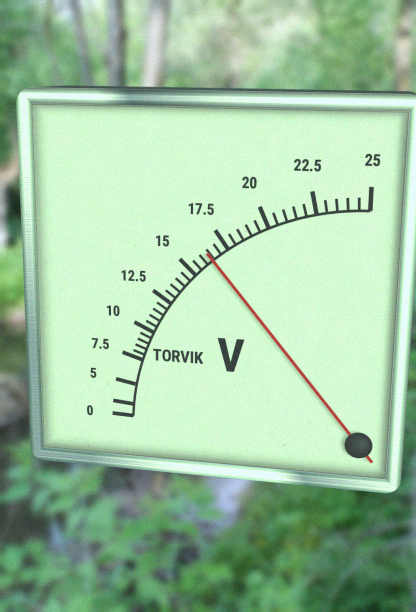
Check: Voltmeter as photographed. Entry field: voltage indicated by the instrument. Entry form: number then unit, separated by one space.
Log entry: 16.5 V
